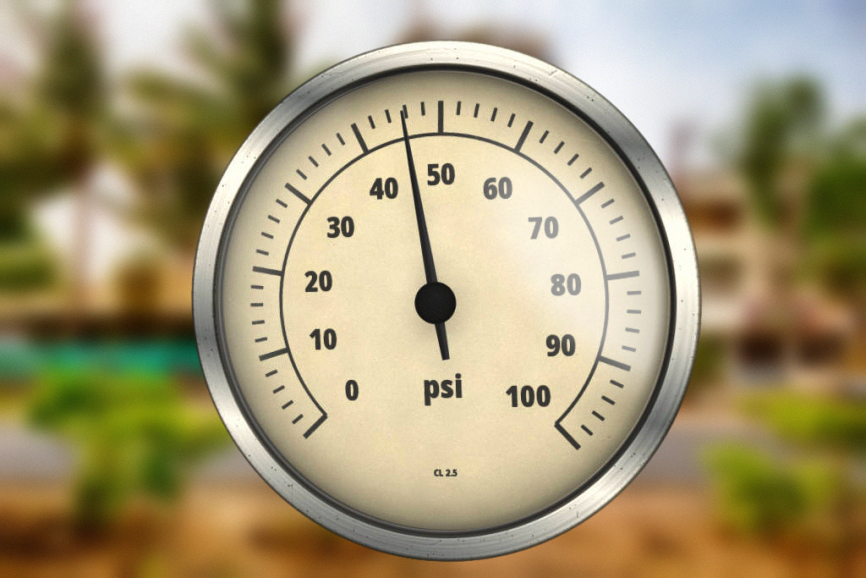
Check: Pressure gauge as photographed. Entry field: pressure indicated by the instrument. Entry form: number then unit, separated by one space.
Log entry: 46 psi
